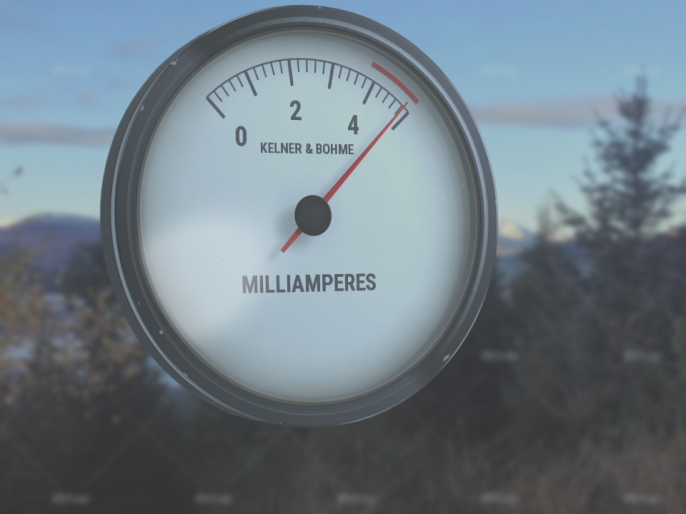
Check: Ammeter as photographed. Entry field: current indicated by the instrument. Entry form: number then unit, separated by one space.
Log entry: 4.8 mA
